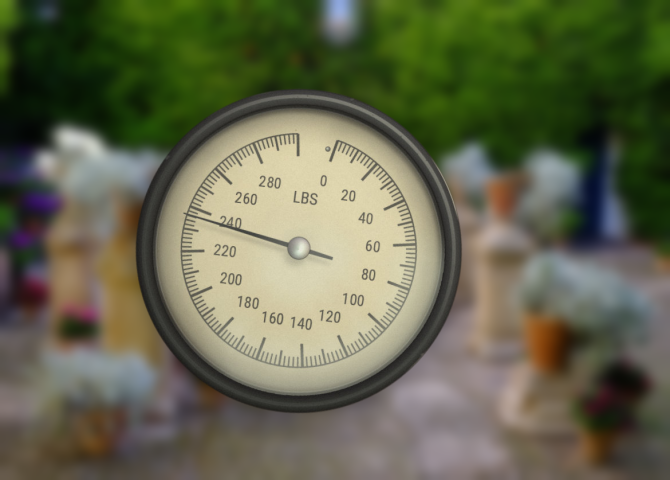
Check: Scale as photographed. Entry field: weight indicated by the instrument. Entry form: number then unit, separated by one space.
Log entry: 236 lb
